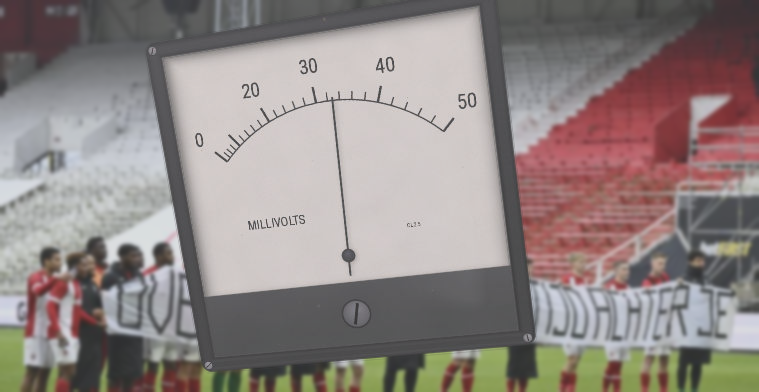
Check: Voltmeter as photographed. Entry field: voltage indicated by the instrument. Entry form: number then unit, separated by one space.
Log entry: 33 mV
